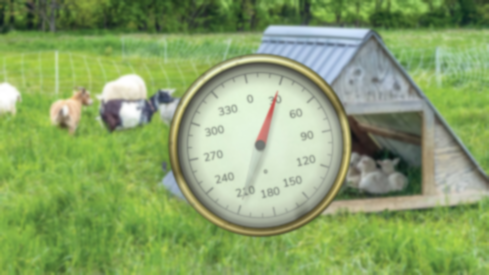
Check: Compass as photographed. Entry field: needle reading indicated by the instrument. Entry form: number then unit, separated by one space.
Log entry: 30 °
